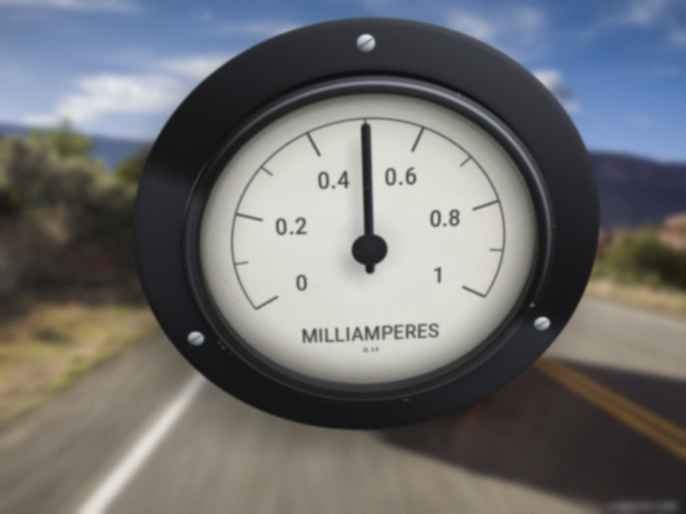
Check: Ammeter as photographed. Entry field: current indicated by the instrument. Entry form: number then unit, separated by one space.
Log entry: 0.5 mA
